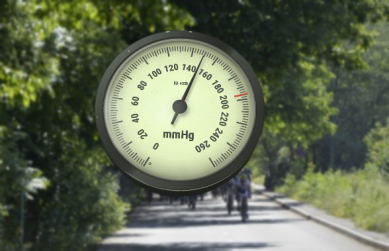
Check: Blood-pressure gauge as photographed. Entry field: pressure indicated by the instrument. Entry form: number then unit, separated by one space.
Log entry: 150 mmHg
